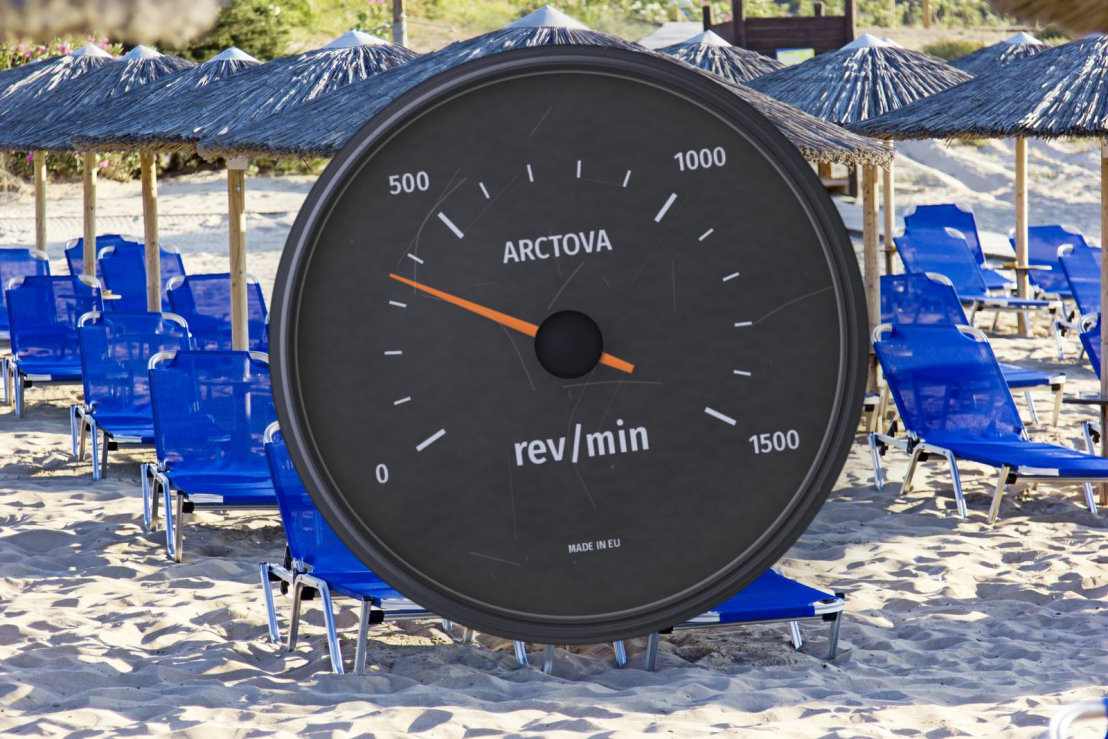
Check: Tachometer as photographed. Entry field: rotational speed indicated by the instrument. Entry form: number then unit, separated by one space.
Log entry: 350 rpm
